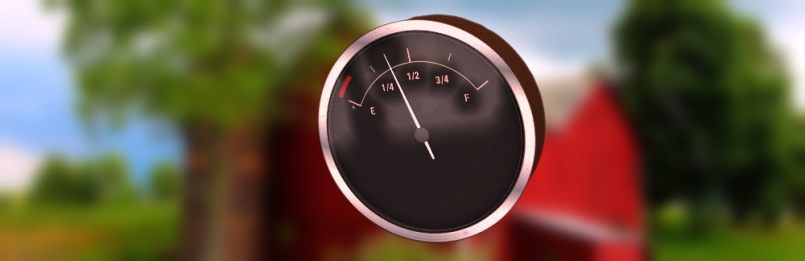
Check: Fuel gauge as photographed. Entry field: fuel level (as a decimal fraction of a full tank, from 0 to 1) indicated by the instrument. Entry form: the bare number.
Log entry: 0.375
